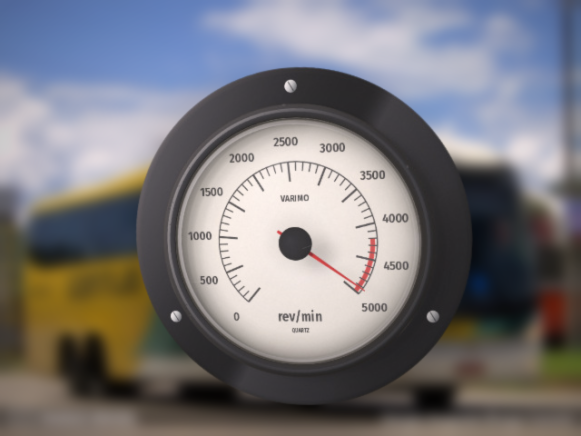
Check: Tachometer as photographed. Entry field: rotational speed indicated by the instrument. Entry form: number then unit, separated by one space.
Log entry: 4900 rpm
